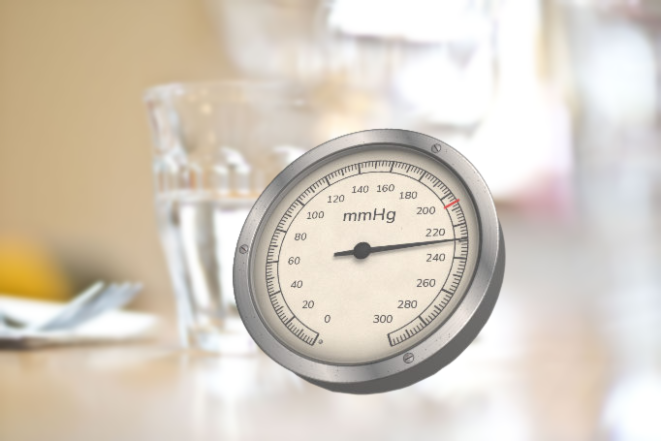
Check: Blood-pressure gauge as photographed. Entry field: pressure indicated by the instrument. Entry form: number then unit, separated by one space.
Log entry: 230 mmHg
